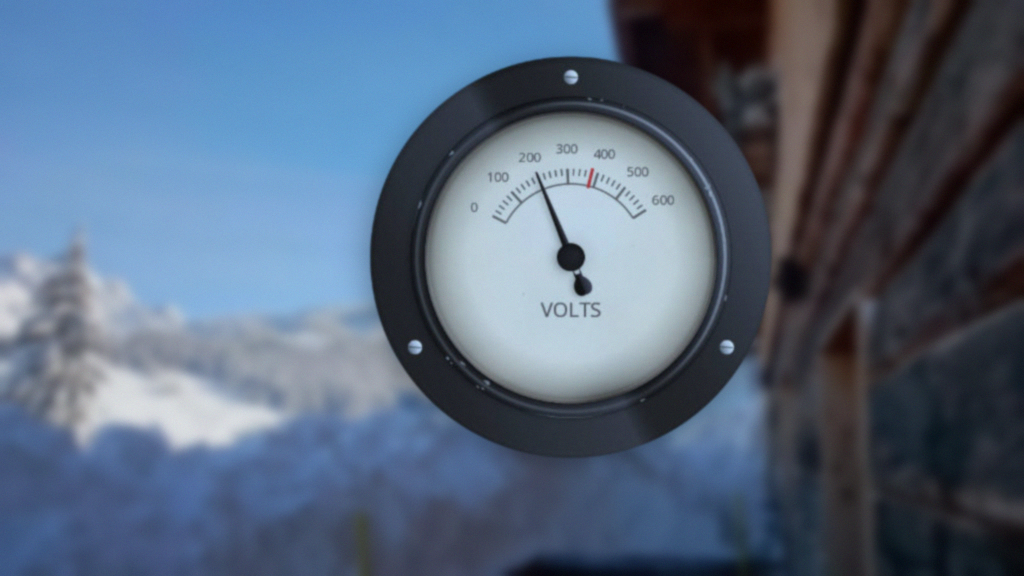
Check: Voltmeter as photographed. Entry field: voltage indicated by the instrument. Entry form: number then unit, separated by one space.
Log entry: 200 V
